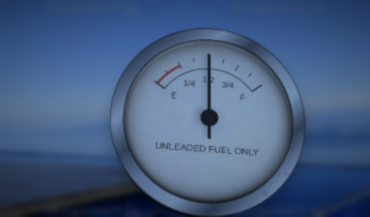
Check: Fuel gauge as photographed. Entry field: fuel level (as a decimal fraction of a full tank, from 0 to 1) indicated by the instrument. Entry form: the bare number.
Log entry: 0.5
